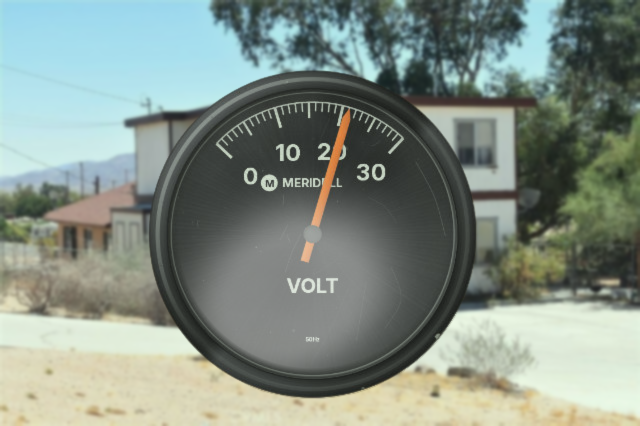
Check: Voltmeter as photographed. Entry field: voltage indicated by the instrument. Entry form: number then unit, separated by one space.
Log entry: 21 V
